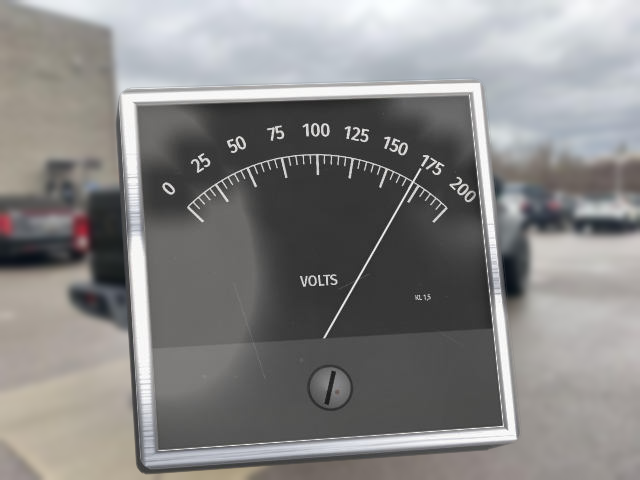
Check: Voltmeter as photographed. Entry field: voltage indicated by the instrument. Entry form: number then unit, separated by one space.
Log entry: 170 V
